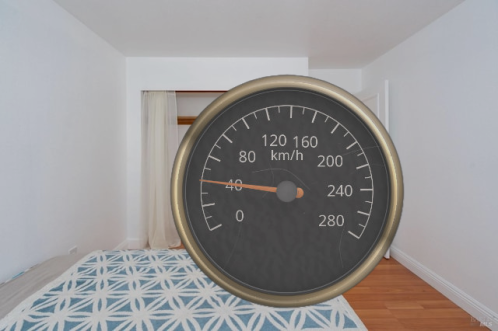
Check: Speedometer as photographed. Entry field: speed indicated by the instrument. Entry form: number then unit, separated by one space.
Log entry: 40 km/h
